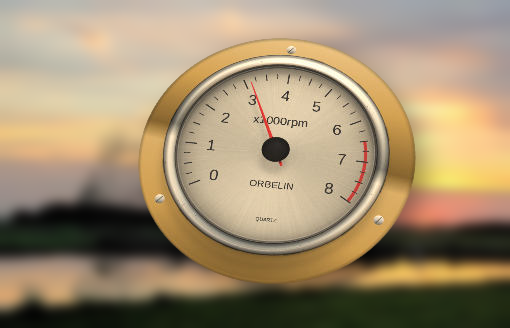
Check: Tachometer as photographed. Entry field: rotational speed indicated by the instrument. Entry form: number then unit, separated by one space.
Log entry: 3125 rpm
